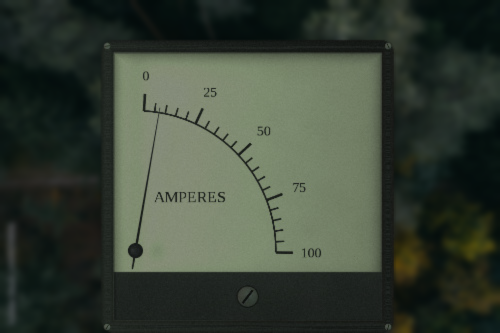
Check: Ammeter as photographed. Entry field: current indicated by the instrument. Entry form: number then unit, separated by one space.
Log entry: 7.5 A
